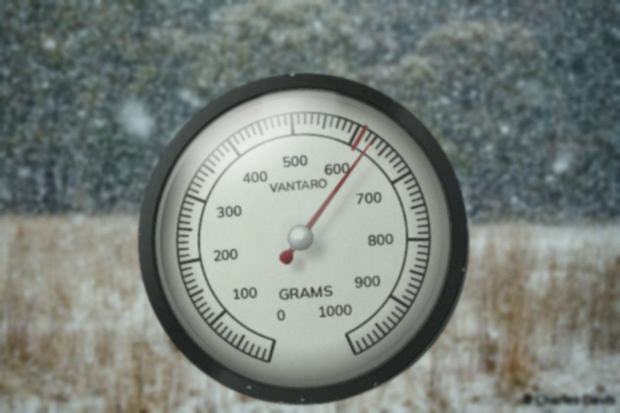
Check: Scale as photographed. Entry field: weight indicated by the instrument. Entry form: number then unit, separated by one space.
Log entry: 630 g
